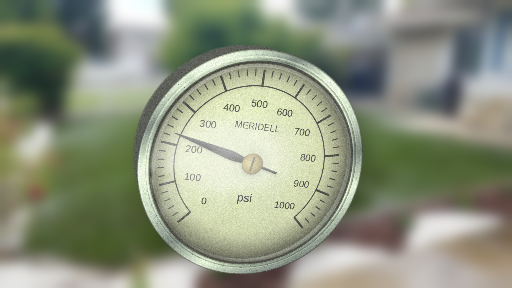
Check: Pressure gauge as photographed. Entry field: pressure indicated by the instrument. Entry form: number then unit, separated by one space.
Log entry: 230 psi
